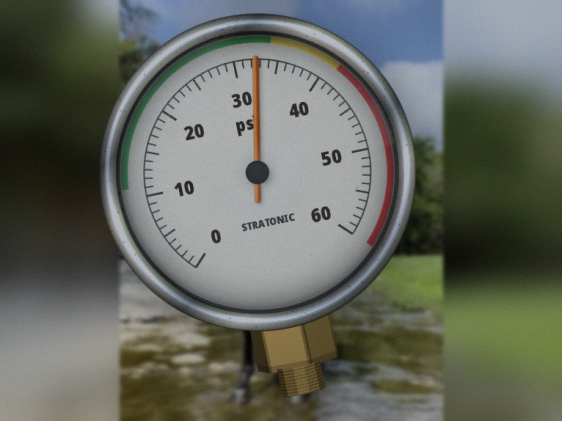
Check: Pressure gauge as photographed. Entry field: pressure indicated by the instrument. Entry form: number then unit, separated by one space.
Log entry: 32.5 psi
